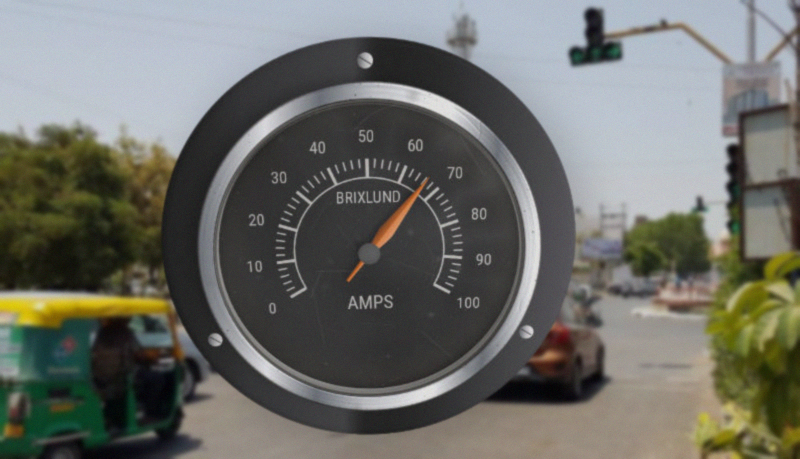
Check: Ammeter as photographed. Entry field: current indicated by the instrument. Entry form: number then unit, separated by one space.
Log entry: 66 A
